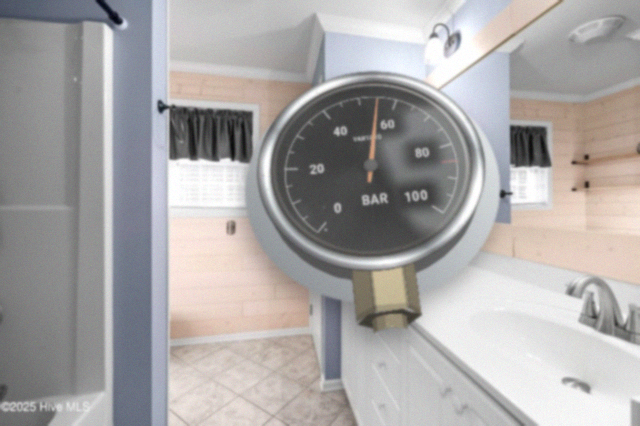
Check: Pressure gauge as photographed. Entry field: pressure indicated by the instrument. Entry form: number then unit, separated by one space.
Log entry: 55 bar
